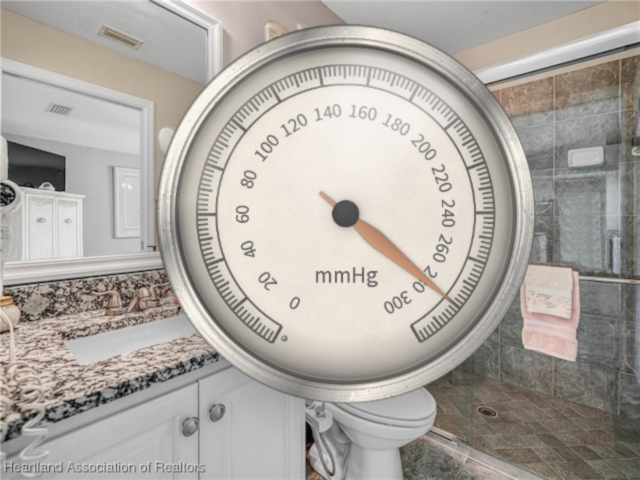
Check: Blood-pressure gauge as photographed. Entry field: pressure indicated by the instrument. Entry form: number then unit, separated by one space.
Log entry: 280 mmHg
